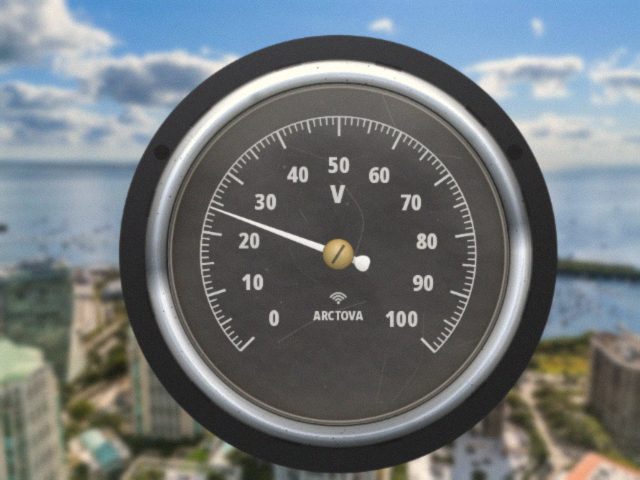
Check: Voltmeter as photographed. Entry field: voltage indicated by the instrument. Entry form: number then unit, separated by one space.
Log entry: 24 V
